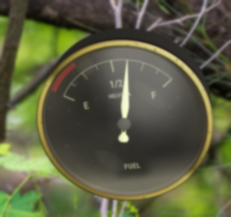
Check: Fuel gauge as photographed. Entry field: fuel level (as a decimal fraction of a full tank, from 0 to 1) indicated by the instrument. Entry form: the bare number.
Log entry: 0.625
